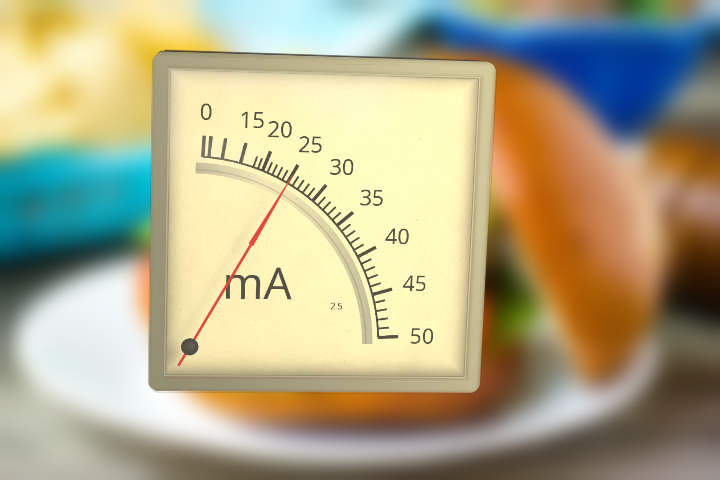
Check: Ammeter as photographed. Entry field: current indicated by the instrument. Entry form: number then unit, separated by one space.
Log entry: 25 mA
